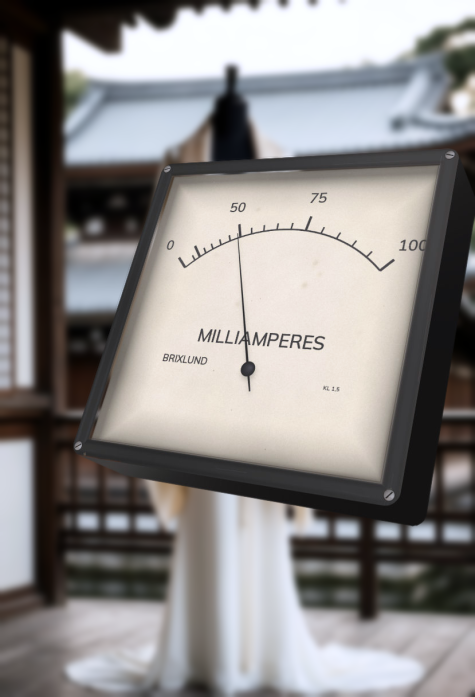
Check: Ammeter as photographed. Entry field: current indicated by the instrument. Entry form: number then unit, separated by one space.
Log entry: 50 mA
